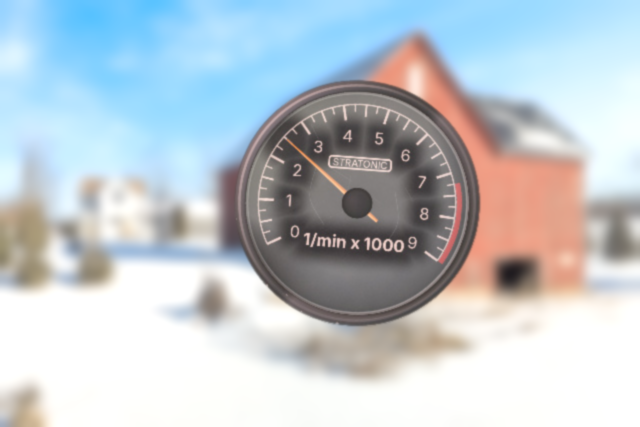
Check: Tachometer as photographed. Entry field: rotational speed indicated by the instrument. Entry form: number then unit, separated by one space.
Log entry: 2500 rpm
